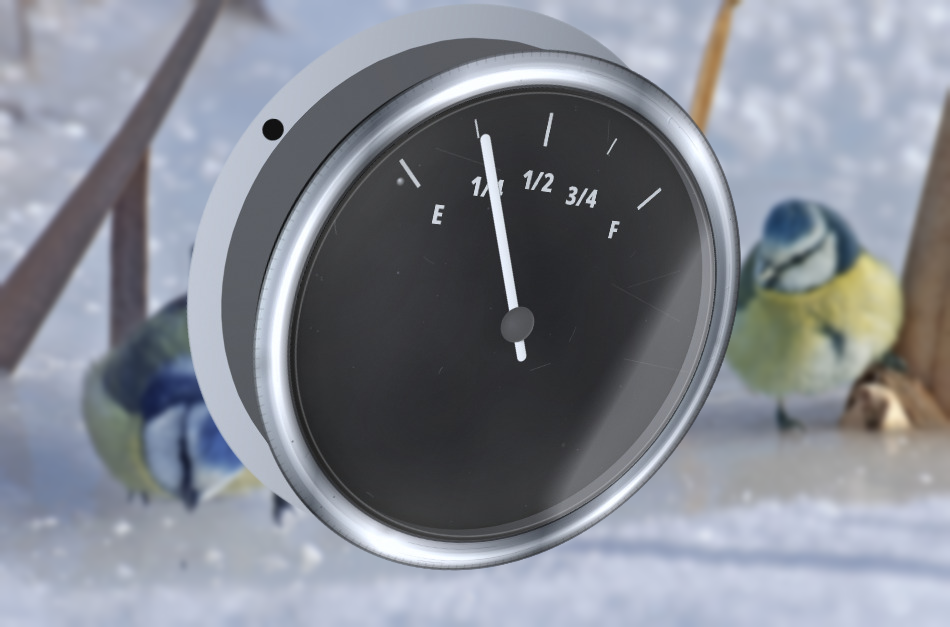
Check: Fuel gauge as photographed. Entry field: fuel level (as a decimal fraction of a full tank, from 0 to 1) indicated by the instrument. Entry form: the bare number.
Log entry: 0.25
